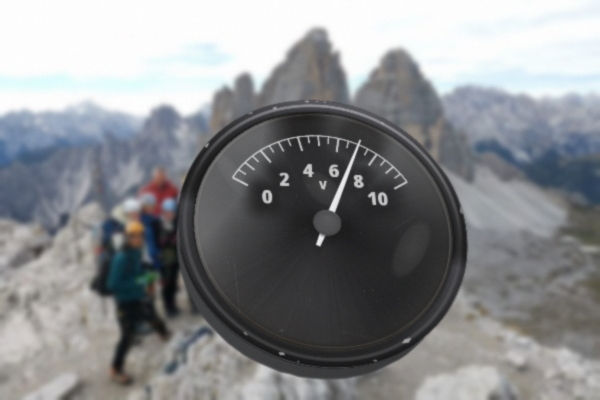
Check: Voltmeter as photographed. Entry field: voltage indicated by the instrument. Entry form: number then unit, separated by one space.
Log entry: 7 V
